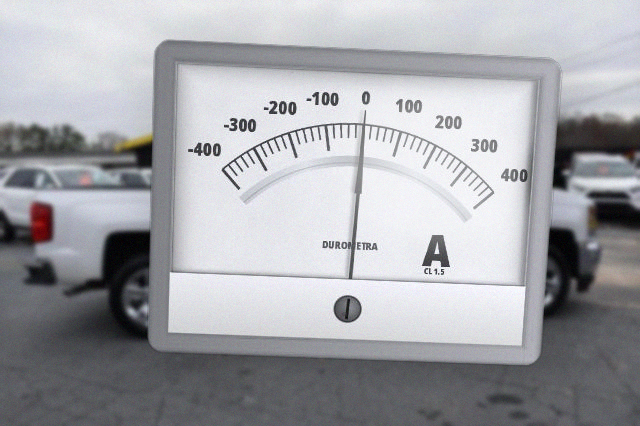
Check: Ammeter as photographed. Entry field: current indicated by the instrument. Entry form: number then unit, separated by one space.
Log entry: 0 A
